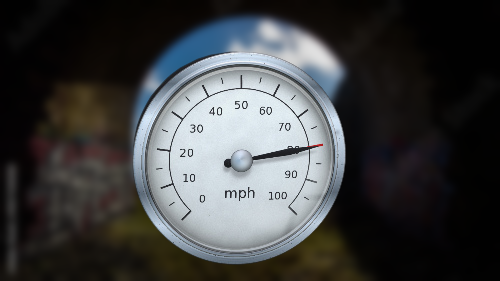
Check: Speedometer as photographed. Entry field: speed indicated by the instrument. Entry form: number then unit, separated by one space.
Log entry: 80 mph
